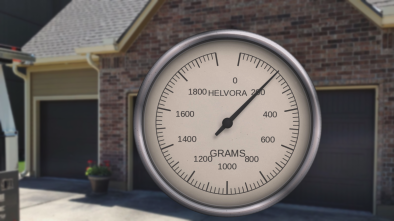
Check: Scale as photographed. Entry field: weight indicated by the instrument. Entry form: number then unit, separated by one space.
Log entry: 200 g
